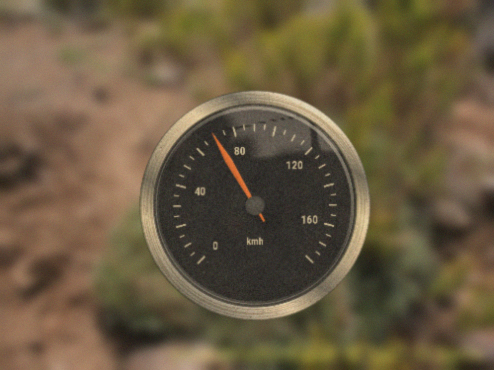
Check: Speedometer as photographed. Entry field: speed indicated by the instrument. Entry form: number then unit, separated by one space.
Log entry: 70 km/h
